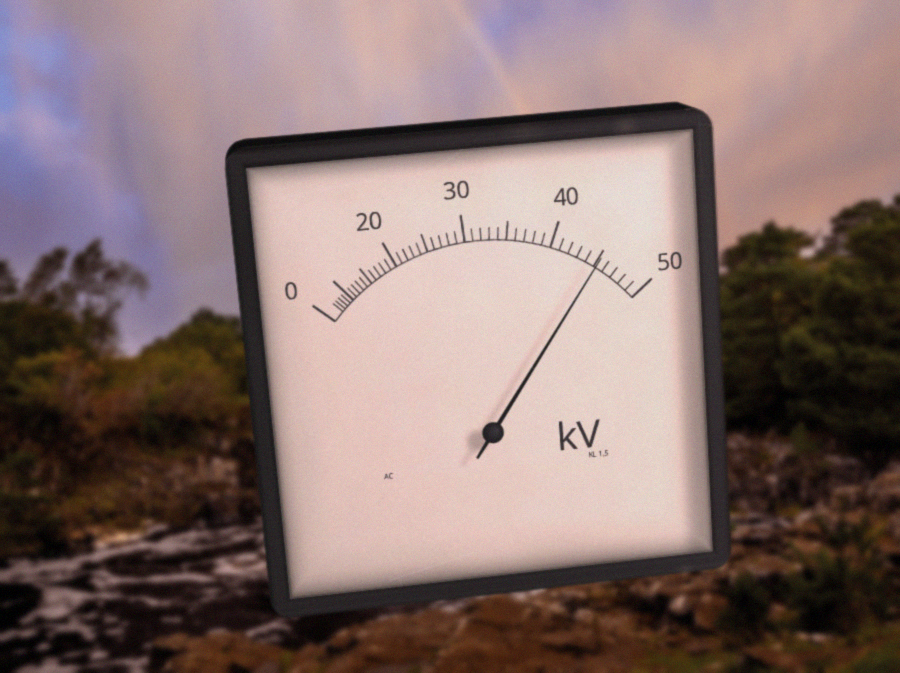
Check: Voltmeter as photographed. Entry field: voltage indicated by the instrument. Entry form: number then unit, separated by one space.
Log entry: 45 kV
